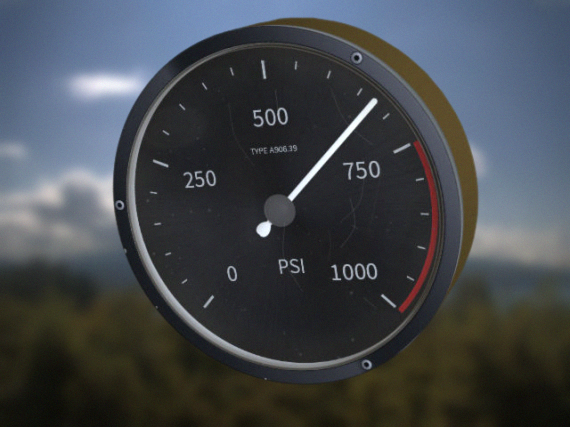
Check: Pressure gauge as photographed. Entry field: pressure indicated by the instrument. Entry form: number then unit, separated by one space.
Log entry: 675 psi
